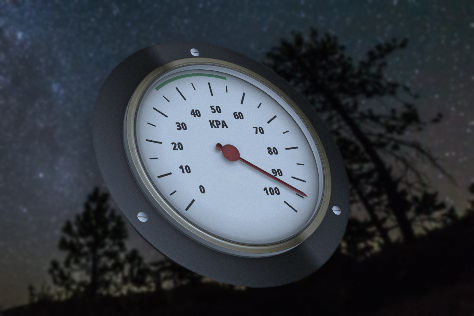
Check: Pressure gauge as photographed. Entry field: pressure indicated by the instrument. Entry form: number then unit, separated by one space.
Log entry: 95 kPa
